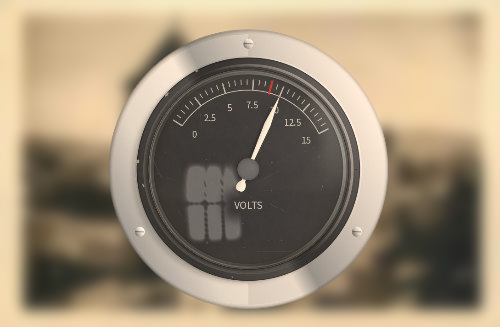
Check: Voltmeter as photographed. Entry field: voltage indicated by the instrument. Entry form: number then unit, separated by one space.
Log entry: 10 V
